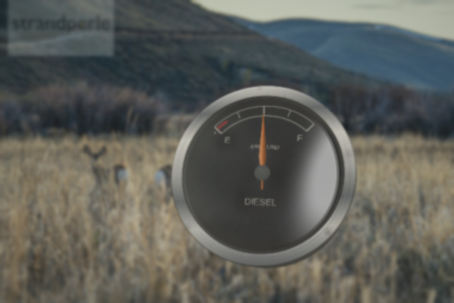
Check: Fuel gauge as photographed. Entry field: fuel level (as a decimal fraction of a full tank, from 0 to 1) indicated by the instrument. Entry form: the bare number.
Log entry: 0.5
